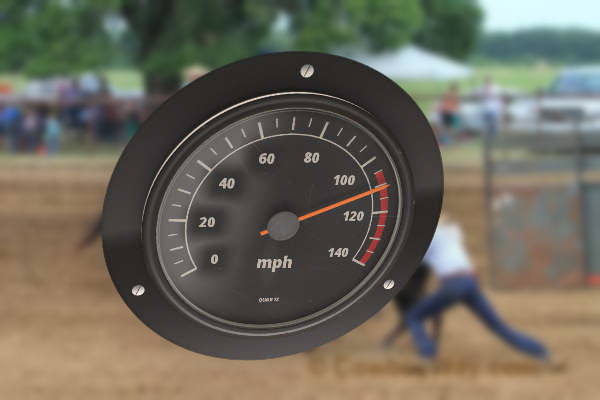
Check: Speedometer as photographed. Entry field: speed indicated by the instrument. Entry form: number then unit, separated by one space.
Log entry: 110 mph
